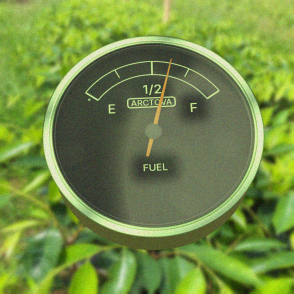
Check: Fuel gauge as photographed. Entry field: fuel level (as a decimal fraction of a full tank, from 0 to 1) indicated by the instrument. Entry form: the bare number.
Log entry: 0.625
